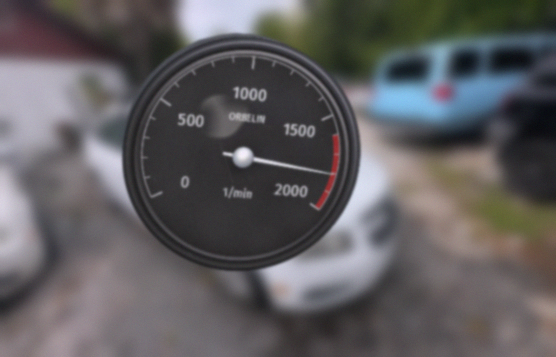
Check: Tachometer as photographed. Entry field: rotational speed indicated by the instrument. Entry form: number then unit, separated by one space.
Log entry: 1800 rpm
